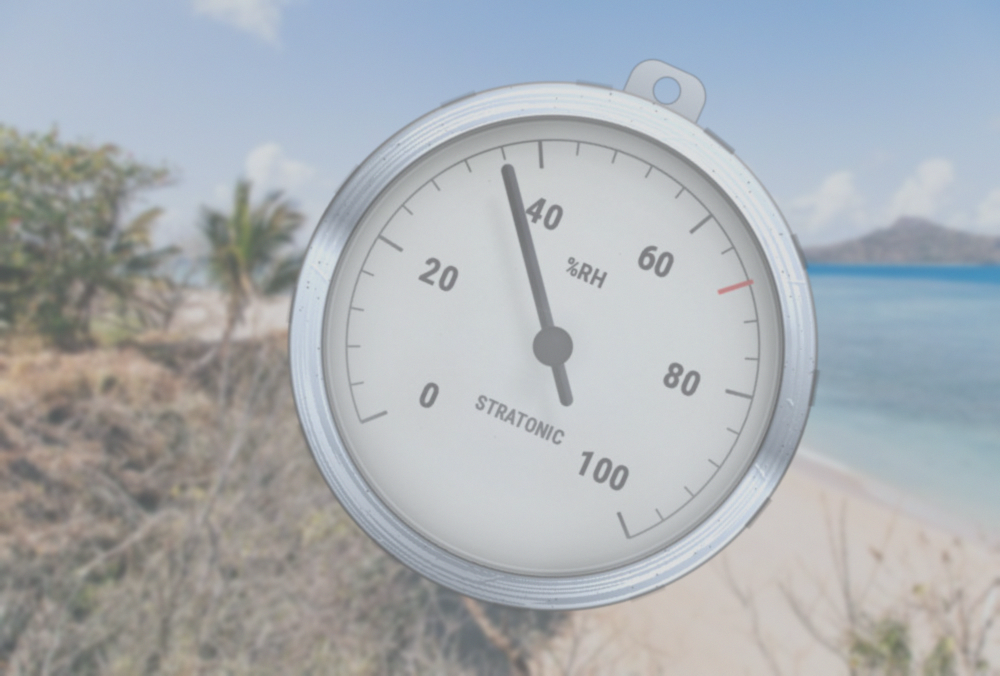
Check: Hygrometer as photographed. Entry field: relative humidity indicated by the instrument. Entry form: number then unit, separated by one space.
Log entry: 36 %
